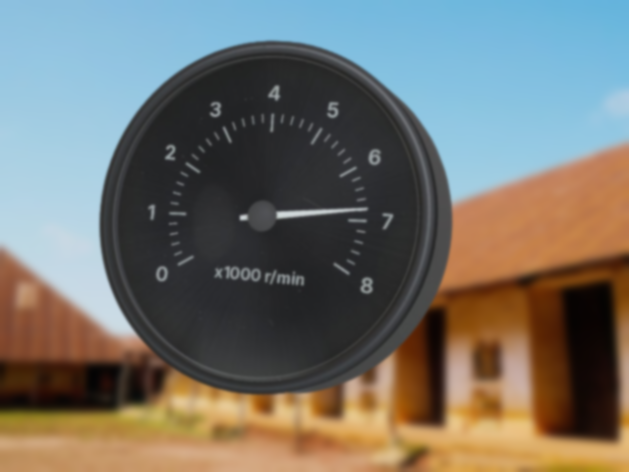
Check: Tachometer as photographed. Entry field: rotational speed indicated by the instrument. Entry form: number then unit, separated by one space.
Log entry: 6800 rpm
